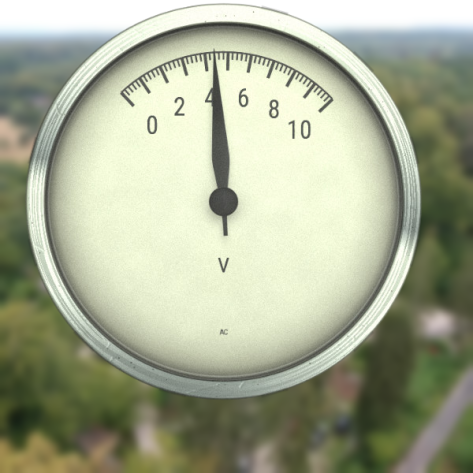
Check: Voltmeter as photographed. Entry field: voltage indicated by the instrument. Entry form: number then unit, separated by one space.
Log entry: 4.4 V
